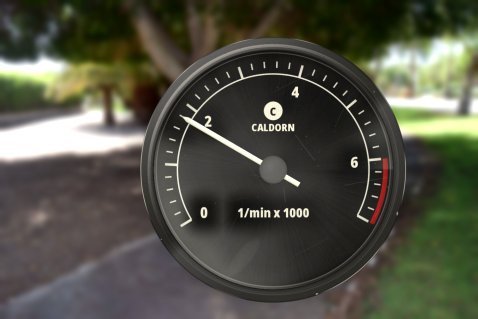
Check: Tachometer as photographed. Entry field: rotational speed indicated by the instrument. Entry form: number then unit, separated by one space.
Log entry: 1800 rpm
